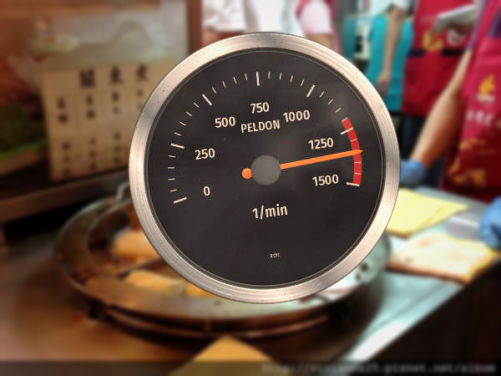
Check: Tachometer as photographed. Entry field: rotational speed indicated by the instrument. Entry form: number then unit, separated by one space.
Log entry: 1350 rpm
